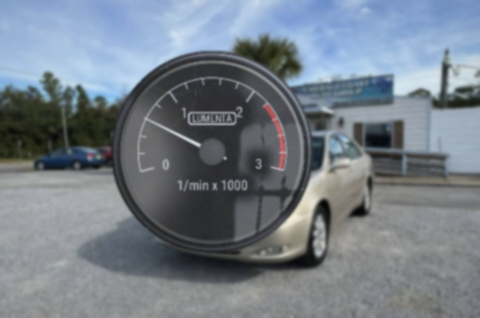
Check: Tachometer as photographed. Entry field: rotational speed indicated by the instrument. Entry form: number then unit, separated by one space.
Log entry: 600 rpm
